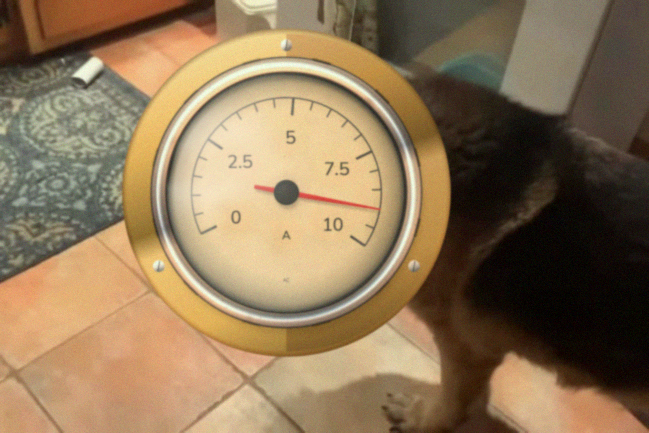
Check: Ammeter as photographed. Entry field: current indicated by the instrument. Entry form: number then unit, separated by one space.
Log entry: 9 A
